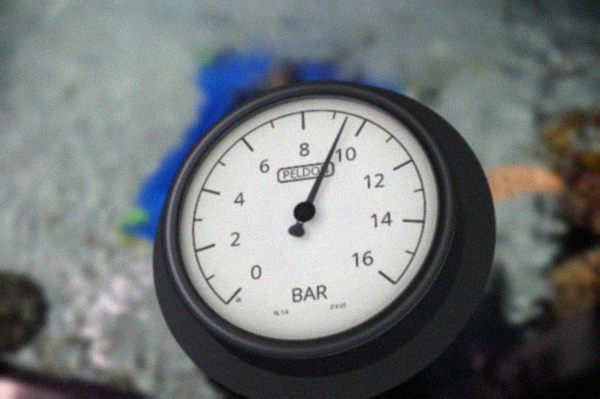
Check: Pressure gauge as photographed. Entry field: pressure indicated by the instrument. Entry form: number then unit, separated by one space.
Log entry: 9.5 bar
